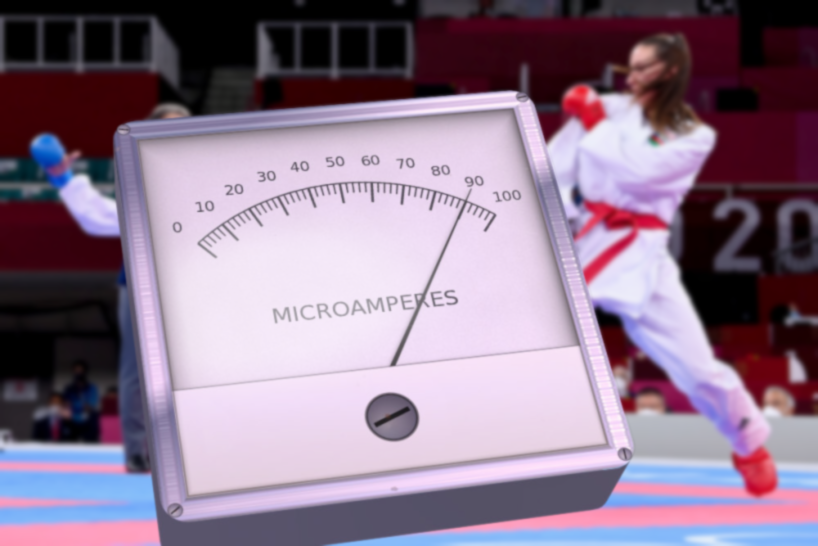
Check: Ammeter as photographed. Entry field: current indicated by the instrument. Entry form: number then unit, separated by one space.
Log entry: 90 µA
